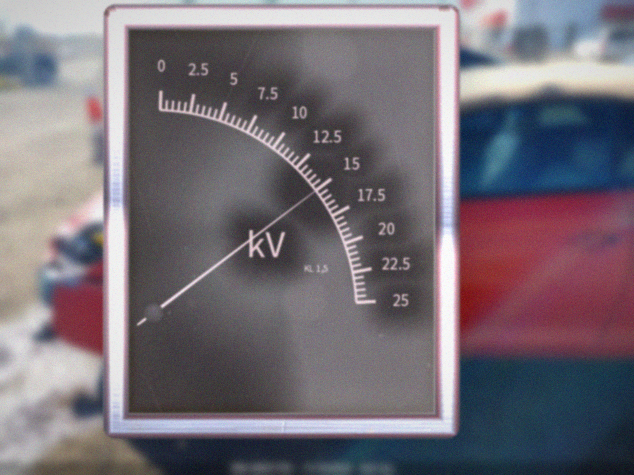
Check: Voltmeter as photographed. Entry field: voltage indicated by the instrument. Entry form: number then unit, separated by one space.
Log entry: 15 kV
